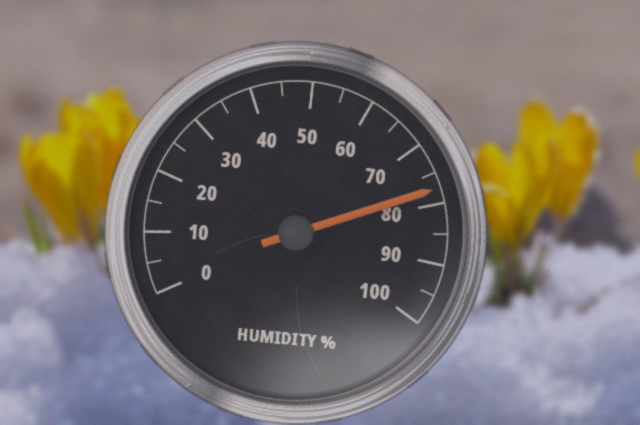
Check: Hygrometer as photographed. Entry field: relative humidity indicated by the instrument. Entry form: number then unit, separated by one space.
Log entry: 77.5 %
